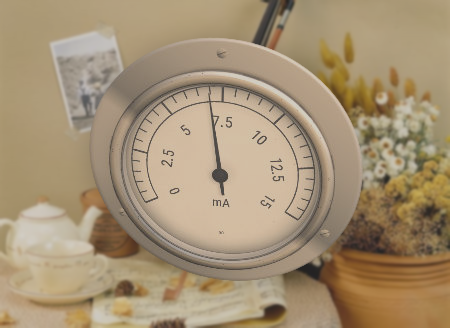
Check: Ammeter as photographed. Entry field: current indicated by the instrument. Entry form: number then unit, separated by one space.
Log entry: 7 mA
